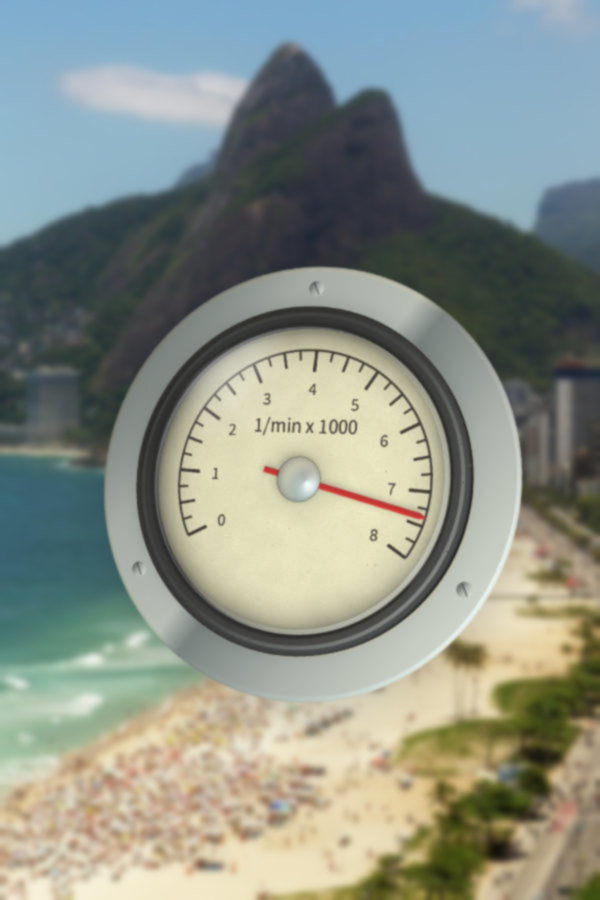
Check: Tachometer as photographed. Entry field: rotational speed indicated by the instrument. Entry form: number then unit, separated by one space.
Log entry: 7375 rpm
